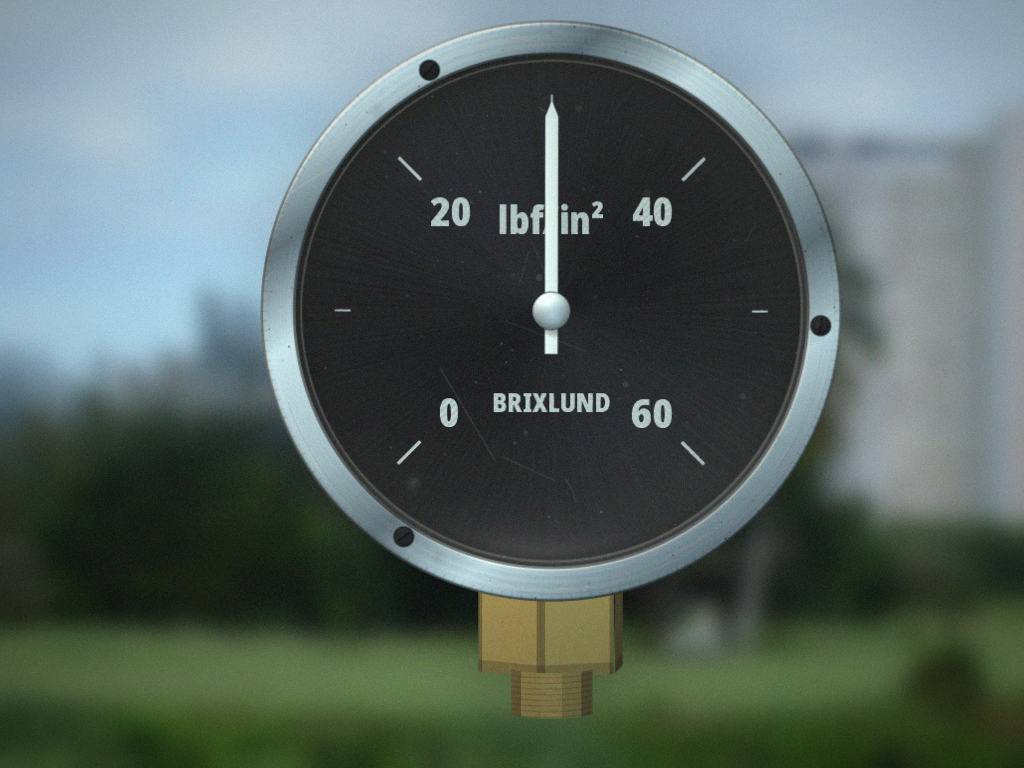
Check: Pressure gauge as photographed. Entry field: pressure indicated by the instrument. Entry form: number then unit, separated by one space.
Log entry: 30 psi
